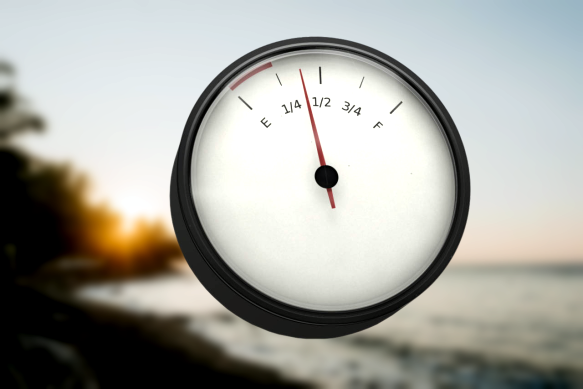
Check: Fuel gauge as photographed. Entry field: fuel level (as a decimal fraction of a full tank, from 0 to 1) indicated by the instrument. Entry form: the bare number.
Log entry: 0.375
